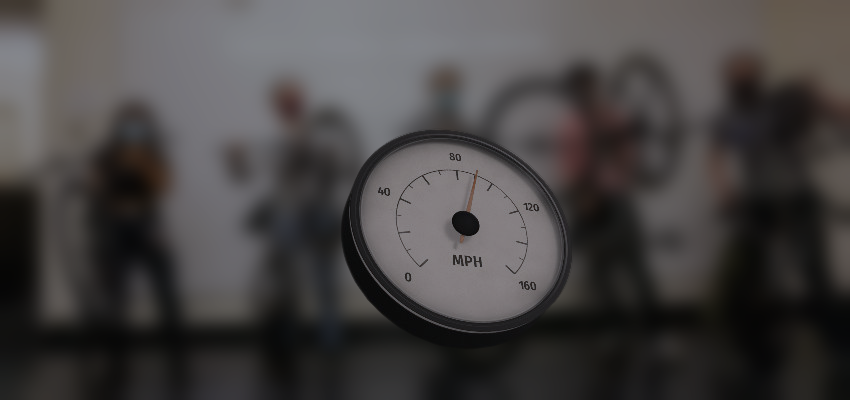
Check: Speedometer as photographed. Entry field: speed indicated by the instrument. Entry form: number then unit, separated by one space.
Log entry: 90 mph
